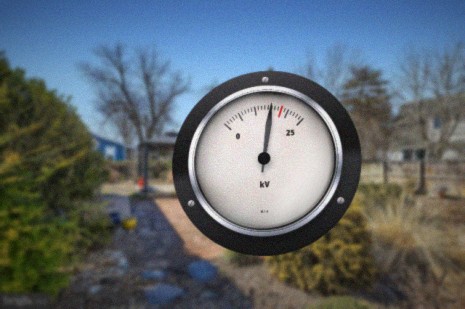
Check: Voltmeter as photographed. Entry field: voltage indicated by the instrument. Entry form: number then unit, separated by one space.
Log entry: 15 kV
